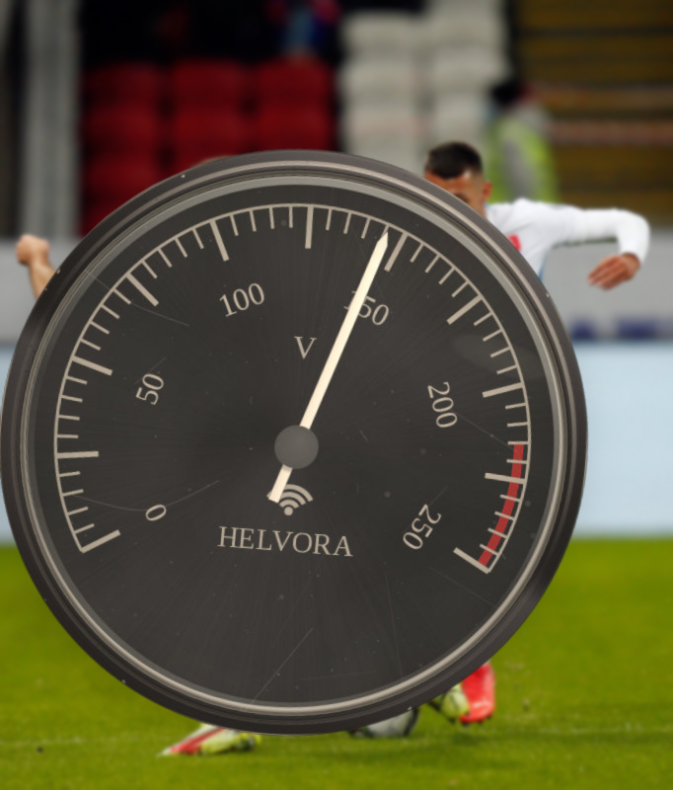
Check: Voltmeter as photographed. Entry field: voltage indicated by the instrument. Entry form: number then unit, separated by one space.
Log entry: 145 V
